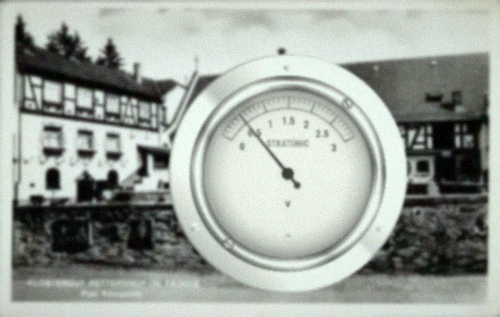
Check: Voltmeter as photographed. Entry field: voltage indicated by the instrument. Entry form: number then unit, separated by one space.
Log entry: 0.5 V
